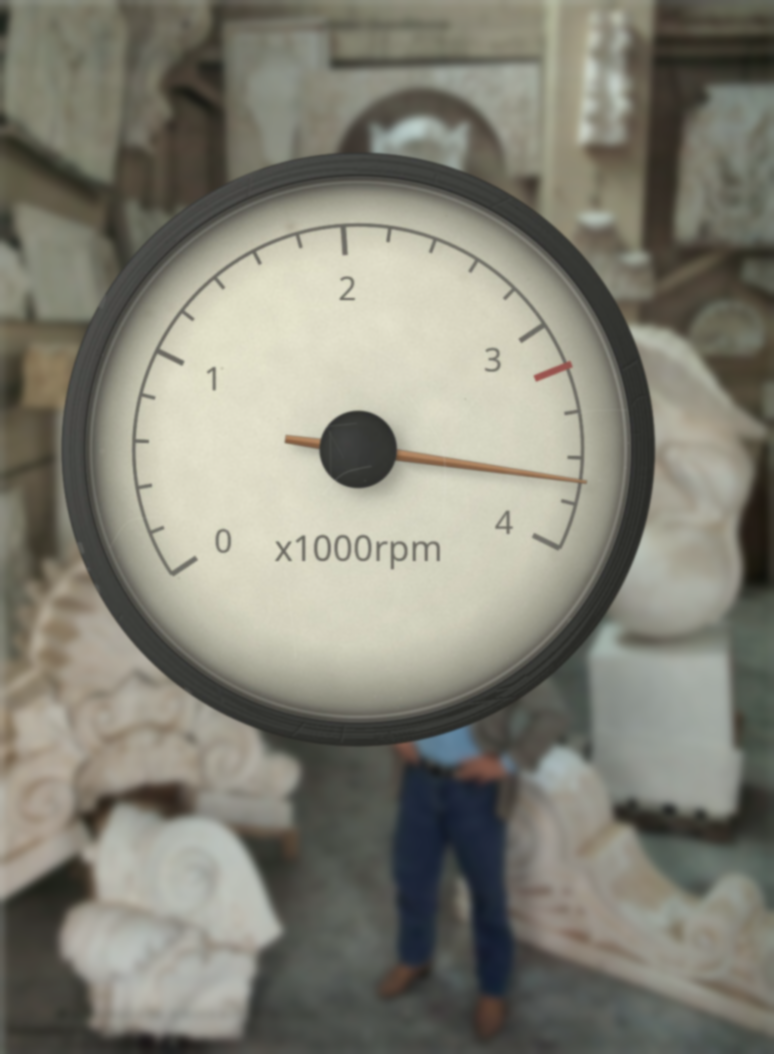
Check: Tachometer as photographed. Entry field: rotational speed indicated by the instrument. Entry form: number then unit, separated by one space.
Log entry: 3700 rpm
